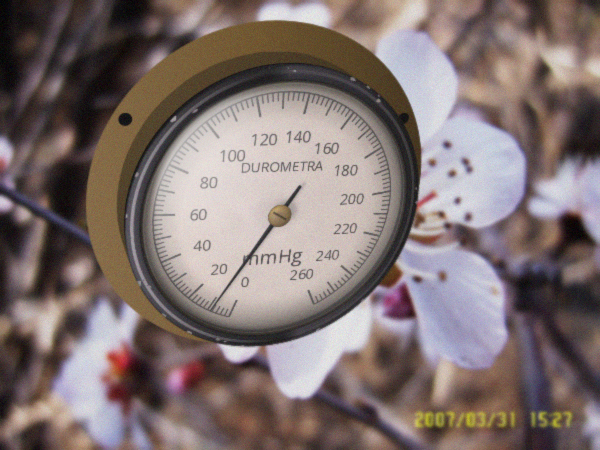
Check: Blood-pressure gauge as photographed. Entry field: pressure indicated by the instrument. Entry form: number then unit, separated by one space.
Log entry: 10 mmHg
